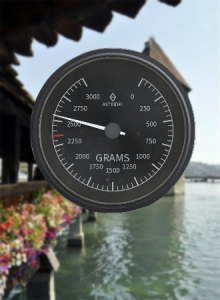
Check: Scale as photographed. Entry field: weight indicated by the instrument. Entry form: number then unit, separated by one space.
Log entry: 2550 g
